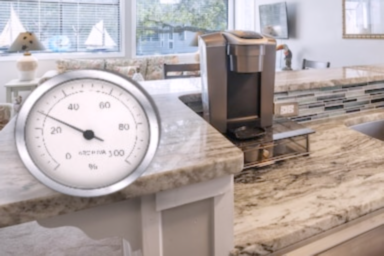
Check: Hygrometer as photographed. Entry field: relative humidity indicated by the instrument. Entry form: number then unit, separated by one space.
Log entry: 28 %
